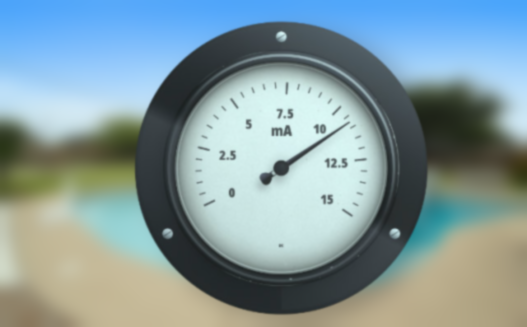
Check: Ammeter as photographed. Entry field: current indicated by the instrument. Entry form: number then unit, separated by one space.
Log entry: 10.75 mA
